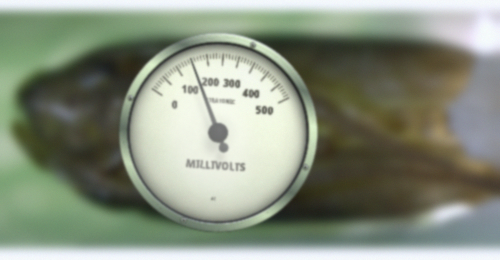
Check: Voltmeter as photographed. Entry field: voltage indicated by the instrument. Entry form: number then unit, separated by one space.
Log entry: 150 mV
